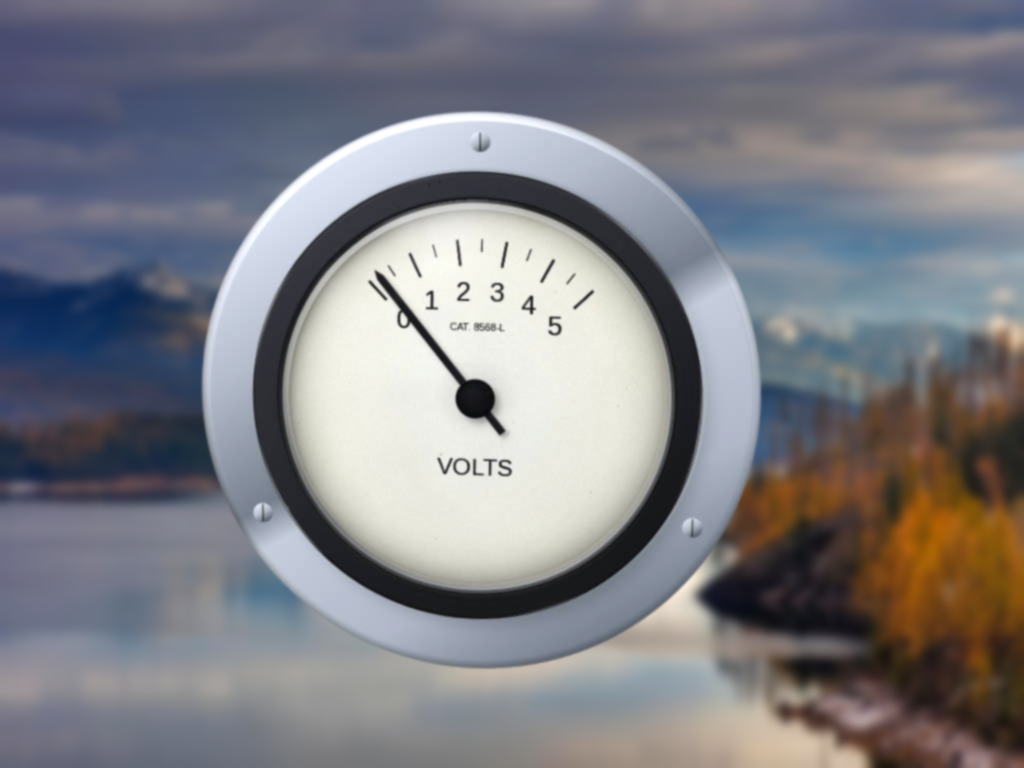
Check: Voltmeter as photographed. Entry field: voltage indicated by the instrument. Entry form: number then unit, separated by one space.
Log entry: 0.25 V
